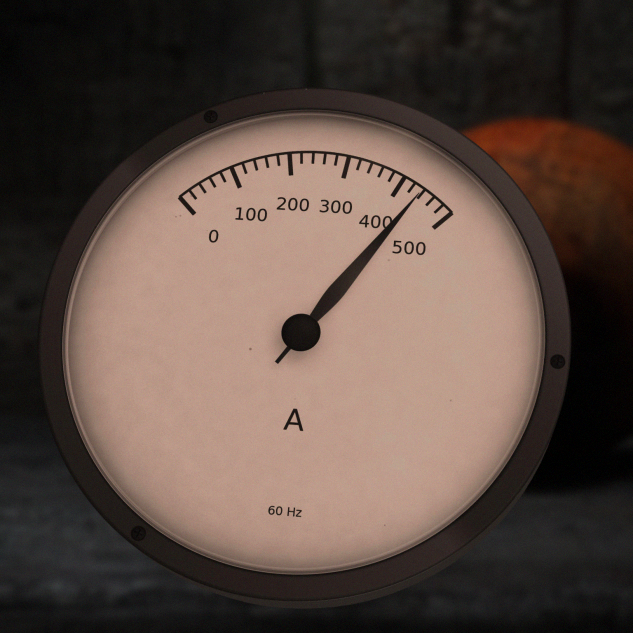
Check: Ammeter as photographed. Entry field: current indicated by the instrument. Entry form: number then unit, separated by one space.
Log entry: 440 A
